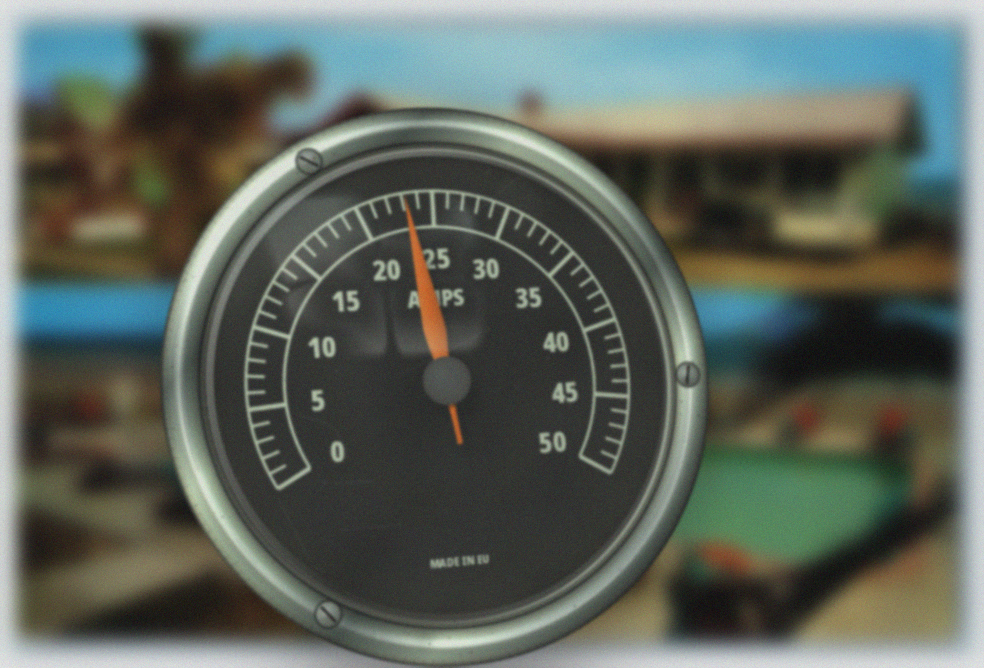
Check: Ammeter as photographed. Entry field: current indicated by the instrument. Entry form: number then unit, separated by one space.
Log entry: 23 A
